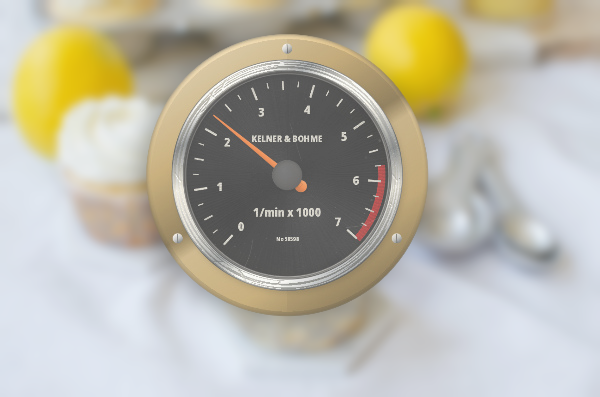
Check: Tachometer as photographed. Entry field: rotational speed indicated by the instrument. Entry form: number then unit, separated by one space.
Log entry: 2250 rpm
